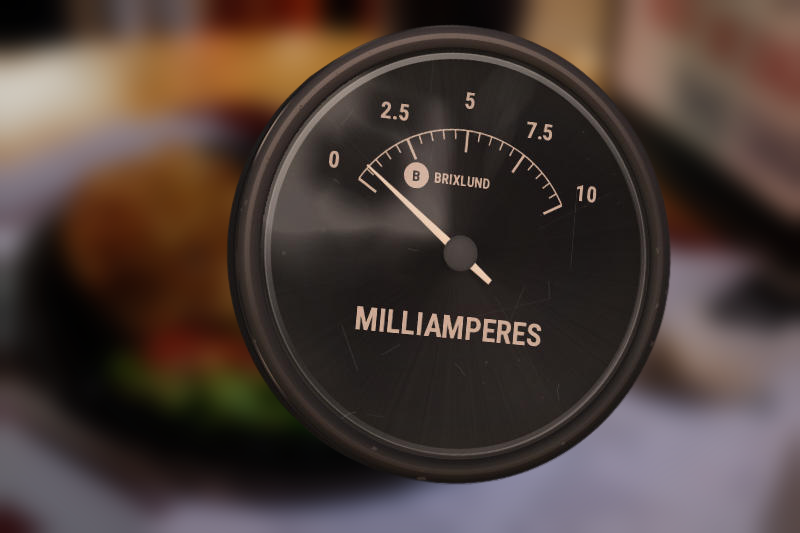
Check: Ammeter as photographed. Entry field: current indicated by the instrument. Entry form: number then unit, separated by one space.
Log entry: 0.5 mA
